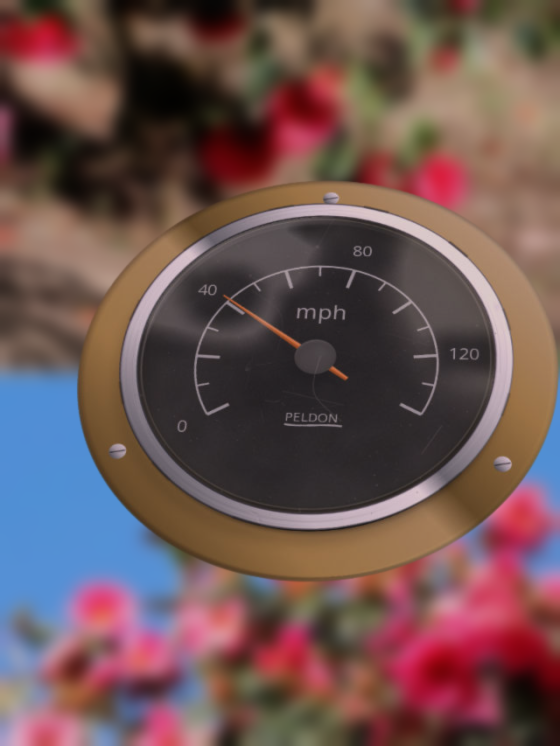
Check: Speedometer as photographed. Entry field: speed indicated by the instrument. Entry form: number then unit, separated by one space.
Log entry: 40 mph
